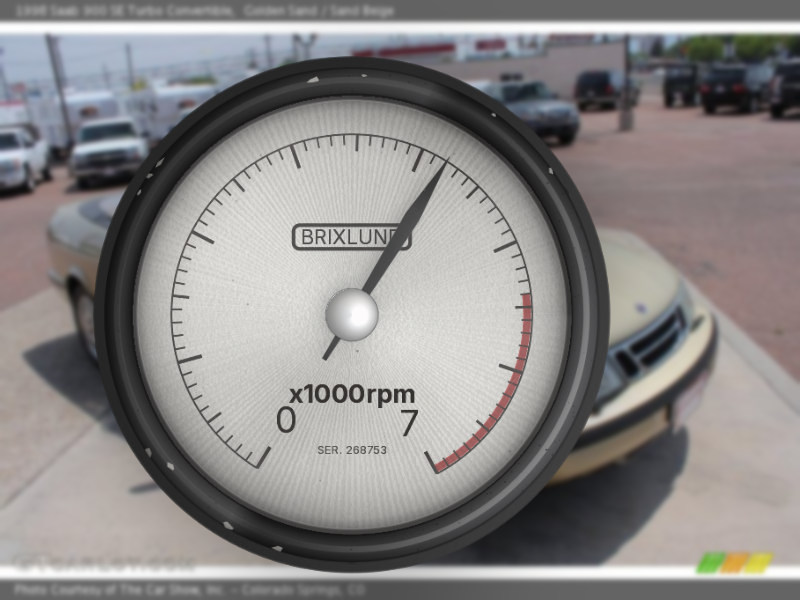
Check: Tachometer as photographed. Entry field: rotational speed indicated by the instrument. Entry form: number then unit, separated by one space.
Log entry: 4200 rpm
